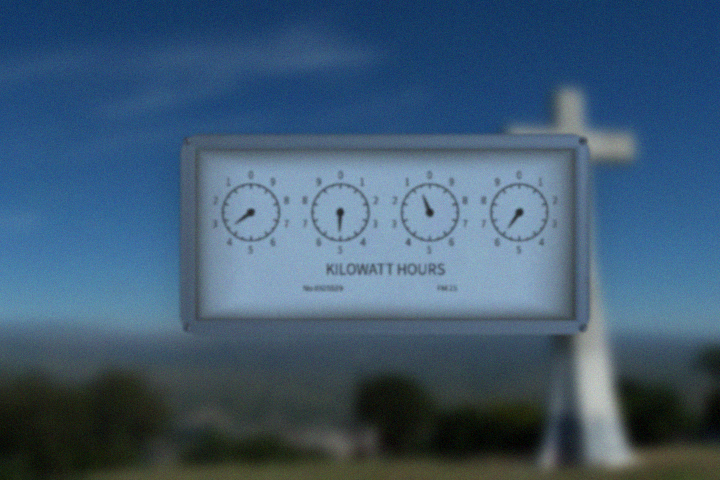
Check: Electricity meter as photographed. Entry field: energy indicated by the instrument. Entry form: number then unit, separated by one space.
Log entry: 3506 kWh
